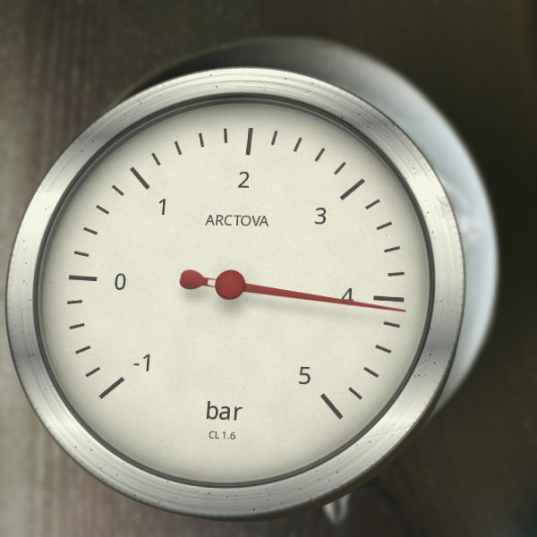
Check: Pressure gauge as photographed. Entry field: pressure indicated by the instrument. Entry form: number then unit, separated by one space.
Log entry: 4.1 bar
